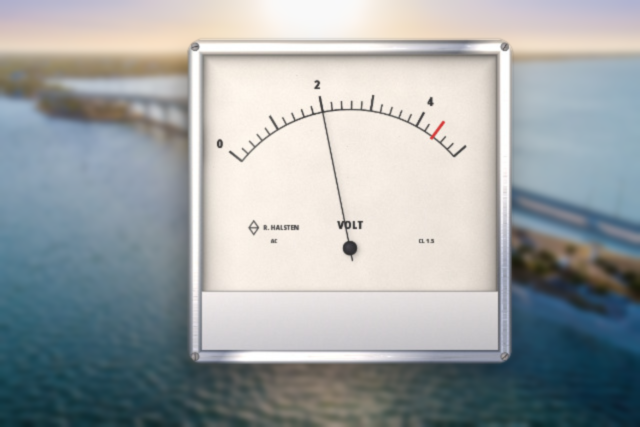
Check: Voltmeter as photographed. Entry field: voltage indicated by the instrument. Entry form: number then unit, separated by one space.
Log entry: 2 V
